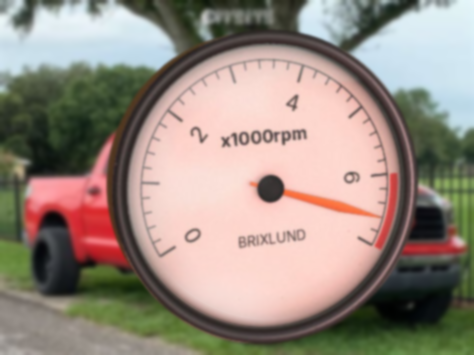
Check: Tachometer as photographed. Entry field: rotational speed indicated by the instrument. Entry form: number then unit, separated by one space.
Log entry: 6600 rpm
